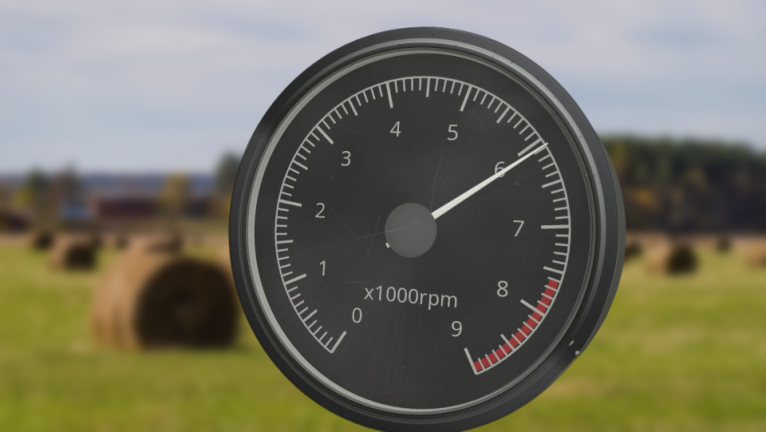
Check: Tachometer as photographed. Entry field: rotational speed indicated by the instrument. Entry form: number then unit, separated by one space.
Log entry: 6100 rpm
